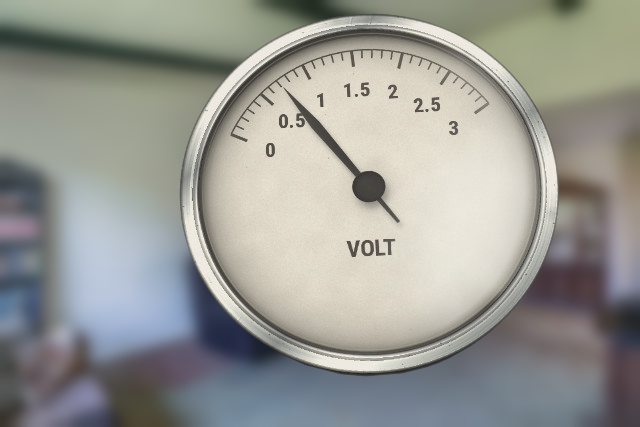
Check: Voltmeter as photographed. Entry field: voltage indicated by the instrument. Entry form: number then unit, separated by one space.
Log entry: 0.7 V
